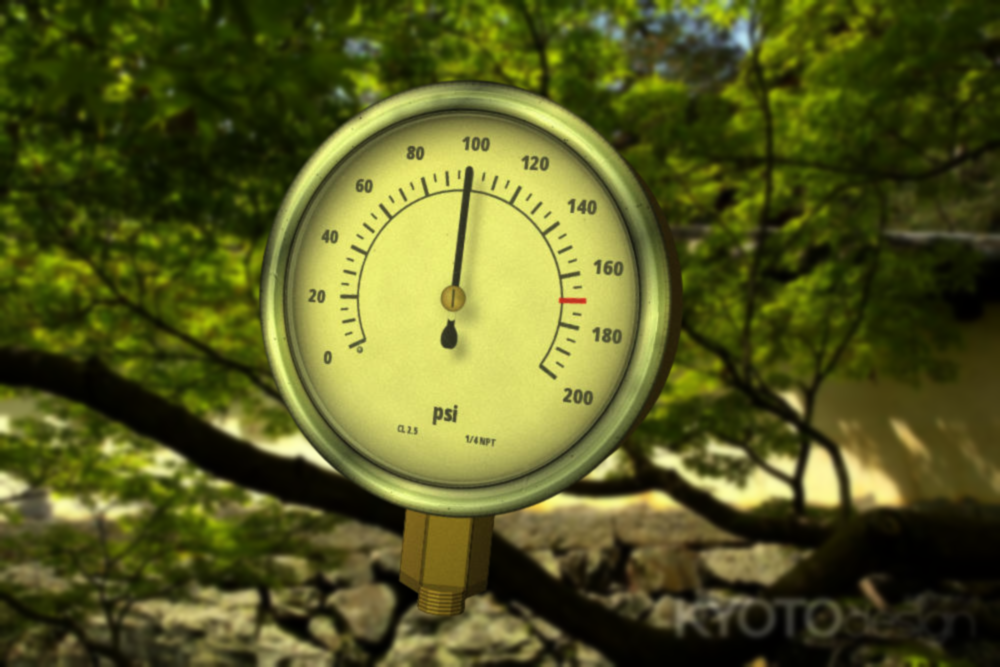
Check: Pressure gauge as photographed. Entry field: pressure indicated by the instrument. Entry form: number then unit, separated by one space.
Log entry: 100 psi
